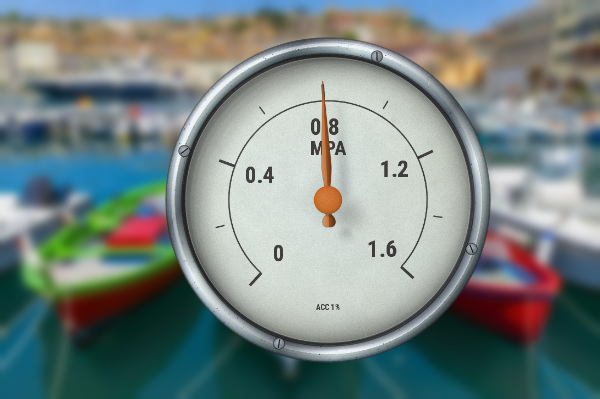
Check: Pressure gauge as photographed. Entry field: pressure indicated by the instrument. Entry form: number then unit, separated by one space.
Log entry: 0.8 MPa
